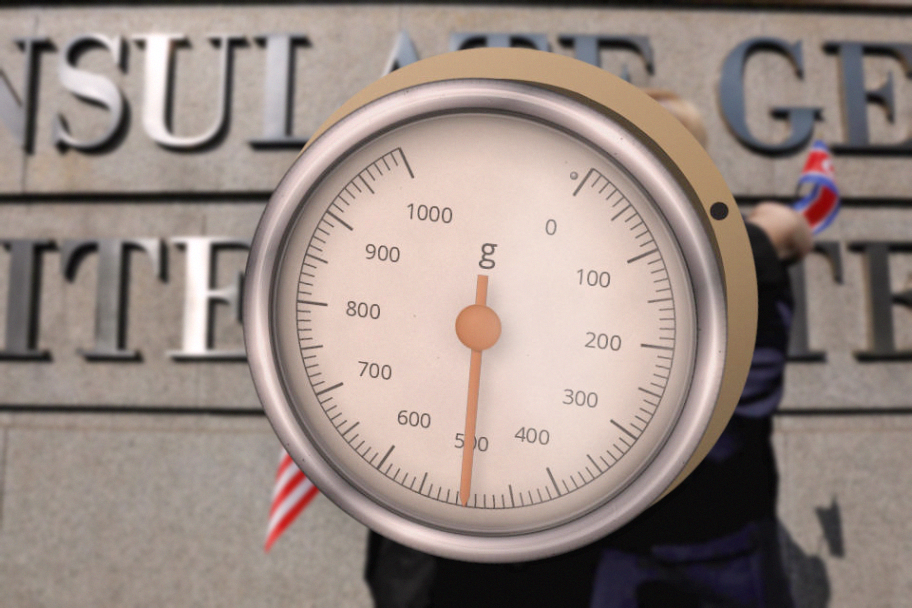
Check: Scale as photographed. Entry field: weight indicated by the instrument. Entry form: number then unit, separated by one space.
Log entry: 500 g
